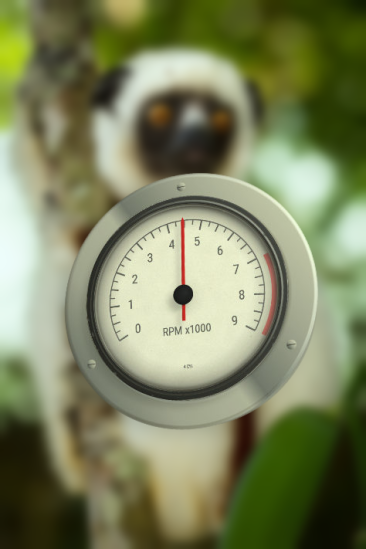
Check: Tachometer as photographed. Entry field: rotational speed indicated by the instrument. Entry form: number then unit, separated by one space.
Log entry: 4500 rpm
